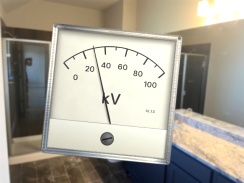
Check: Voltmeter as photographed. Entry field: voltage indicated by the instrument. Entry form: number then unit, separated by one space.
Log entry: 30 kV
